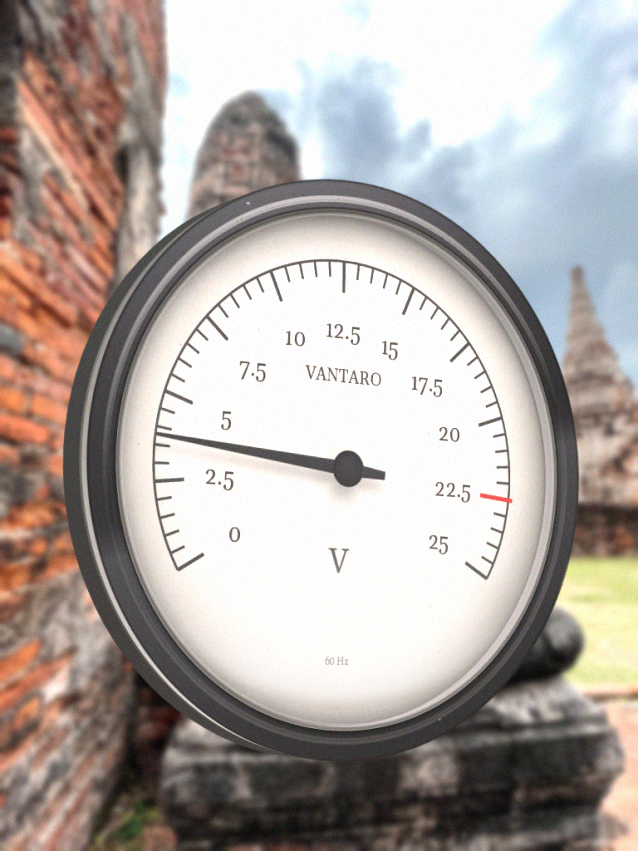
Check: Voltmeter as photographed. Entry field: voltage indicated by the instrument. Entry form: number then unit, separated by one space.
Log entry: 3.75 V
